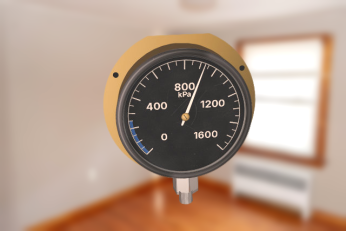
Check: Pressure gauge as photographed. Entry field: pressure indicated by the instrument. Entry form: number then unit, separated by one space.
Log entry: 925 kPa
